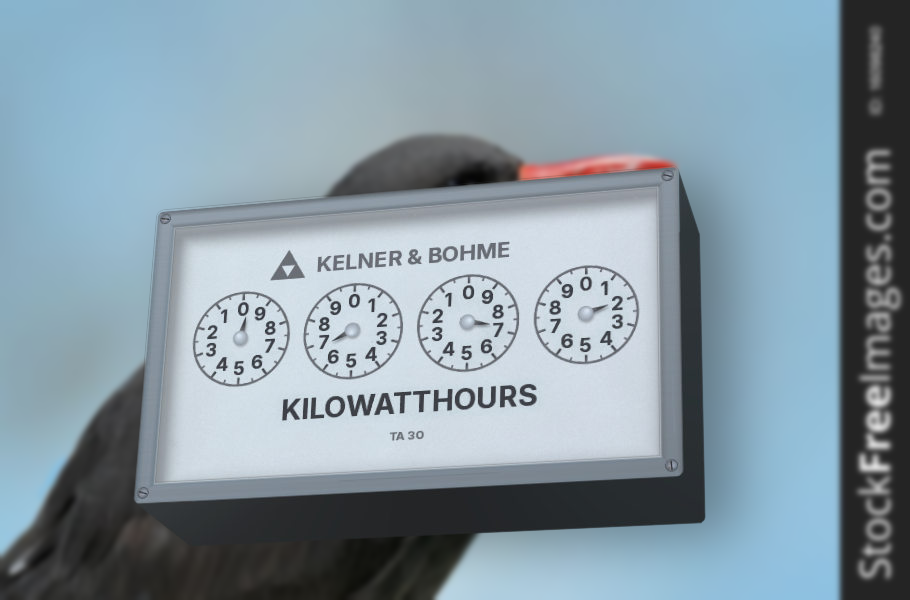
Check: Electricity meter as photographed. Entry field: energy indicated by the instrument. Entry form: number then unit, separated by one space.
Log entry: 9672 kWh
